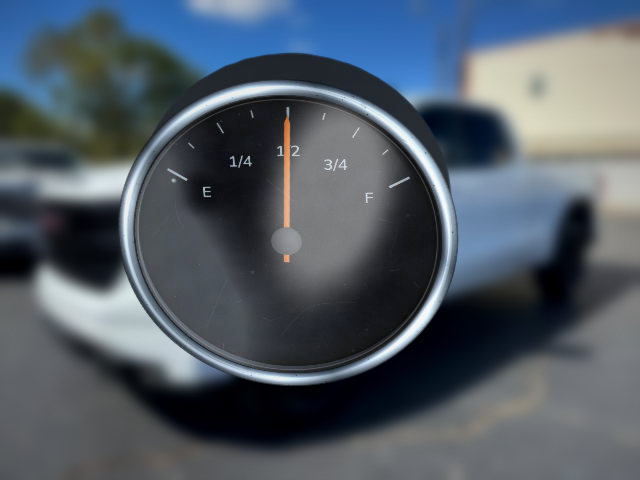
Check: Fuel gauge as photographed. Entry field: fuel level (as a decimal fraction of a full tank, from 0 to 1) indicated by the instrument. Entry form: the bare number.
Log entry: 0.5
